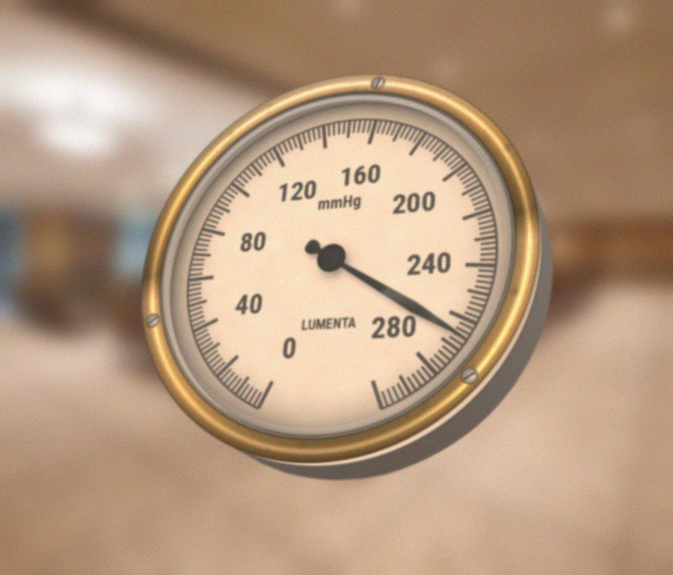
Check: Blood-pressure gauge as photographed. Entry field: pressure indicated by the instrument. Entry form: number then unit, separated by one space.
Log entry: 266 mmHg
